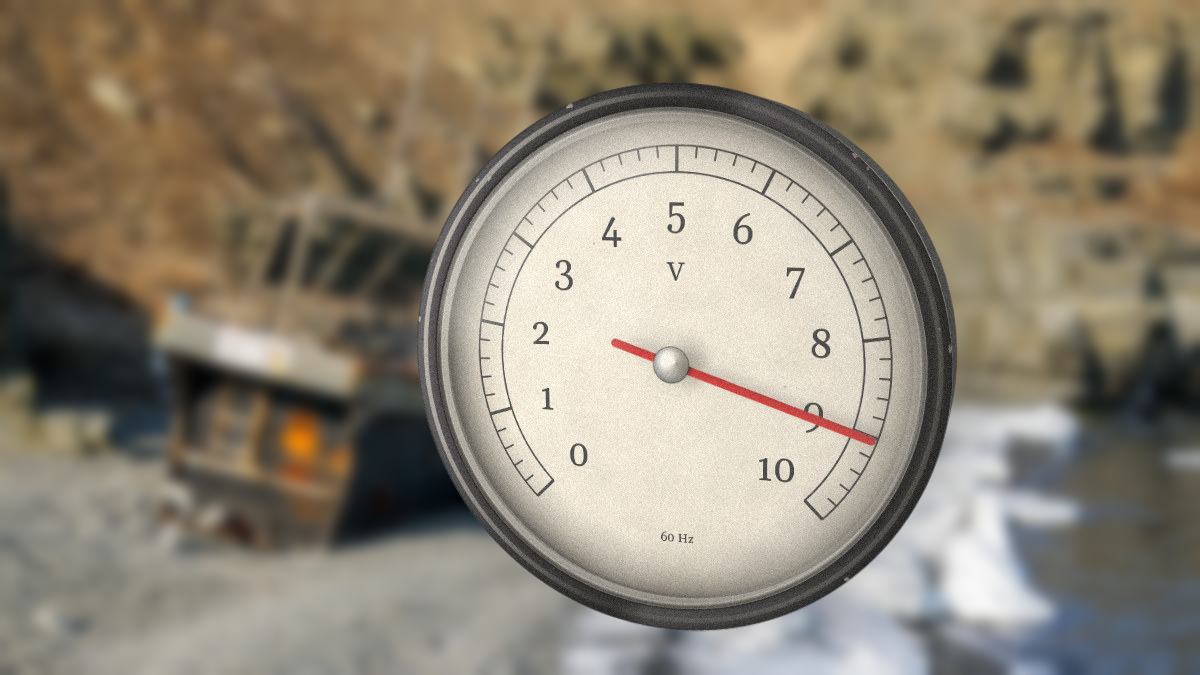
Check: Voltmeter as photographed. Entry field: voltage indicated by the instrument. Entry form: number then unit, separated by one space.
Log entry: 9 V
